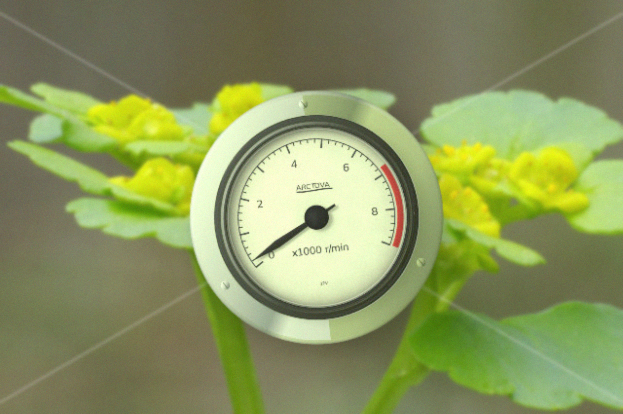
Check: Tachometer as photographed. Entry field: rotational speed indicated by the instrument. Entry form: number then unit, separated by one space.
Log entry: 200 rpm
